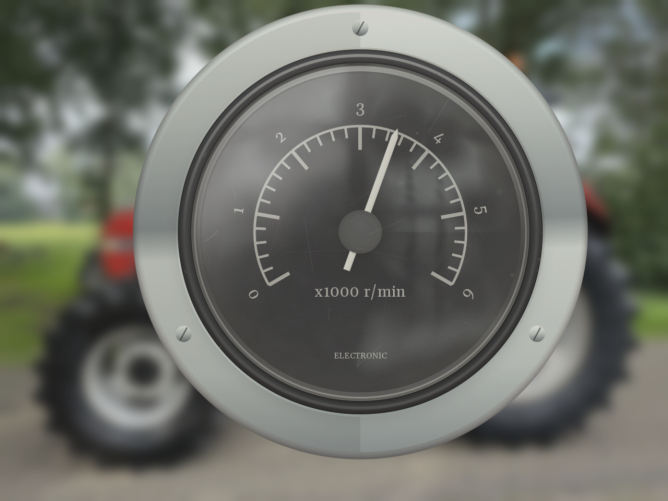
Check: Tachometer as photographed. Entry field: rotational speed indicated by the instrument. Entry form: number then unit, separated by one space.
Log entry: 3500 rpm
